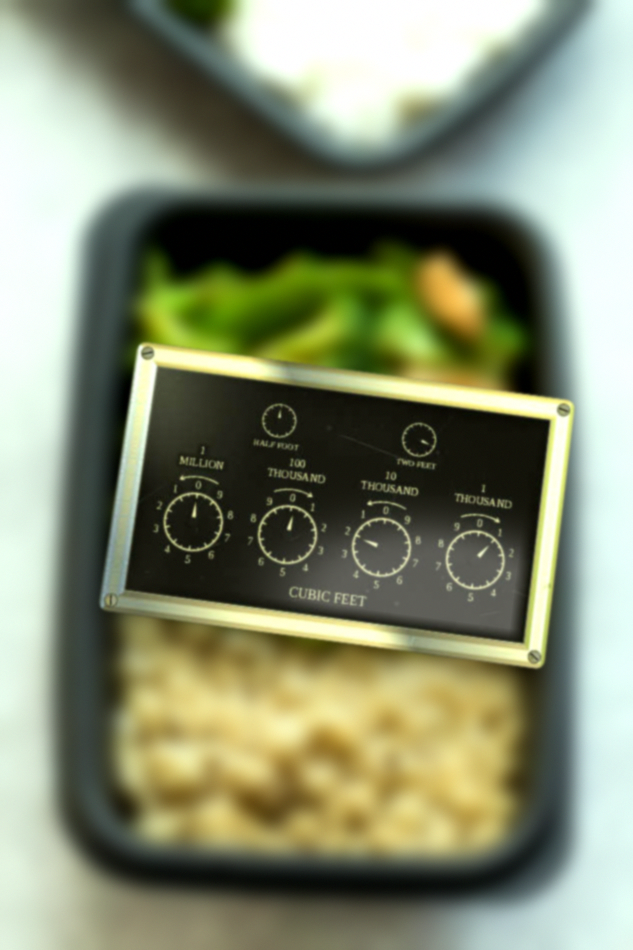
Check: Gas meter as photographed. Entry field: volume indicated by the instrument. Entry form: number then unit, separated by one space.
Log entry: 2100 ft³
